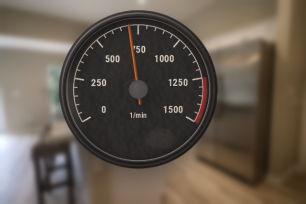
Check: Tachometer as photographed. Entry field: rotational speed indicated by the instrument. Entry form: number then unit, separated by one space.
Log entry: 700 rpm
